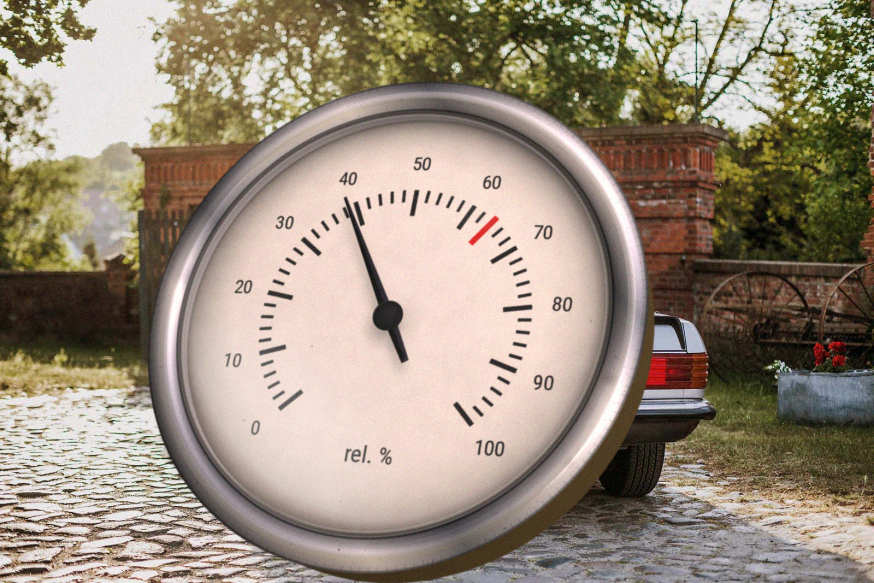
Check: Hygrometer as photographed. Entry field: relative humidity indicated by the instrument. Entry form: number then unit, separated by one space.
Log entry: 39 %
